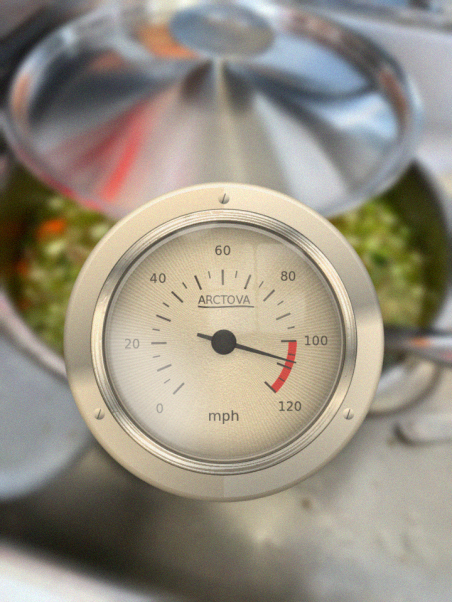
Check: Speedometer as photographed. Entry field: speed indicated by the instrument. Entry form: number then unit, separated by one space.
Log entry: 107.5 mph
